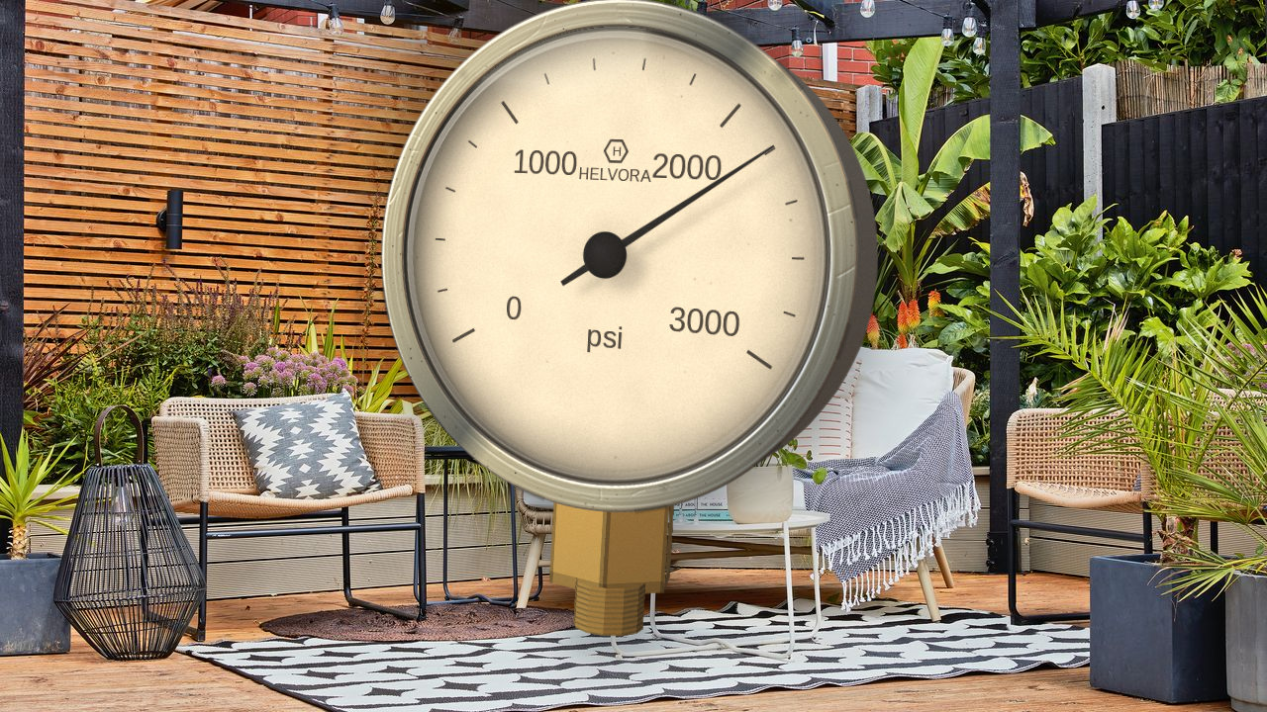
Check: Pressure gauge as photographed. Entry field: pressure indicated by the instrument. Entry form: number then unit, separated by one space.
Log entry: 2200 psi
